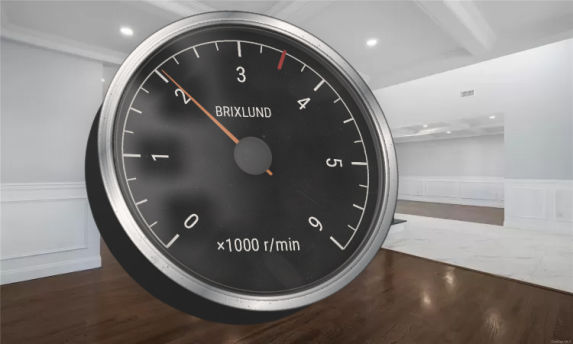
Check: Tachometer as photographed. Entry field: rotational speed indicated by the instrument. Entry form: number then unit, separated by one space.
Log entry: 2000 rpm
